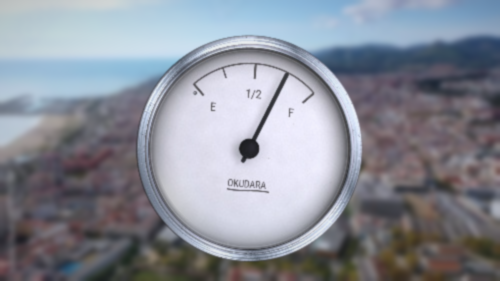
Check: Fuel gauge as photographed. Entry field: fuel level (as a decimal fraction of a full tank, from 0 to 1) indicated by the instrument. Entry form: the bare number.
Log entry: 0.75
